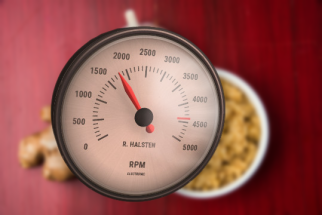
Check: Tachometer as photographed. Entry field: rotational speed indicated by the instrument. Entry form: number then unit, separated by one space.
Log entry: 1800 rpm
